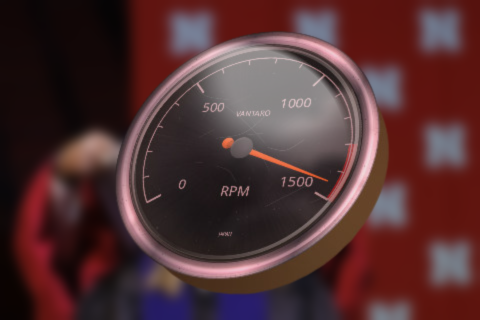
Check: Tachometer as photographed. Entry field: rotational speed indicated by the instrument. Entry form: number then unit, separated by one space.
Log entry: 1450 rpm
